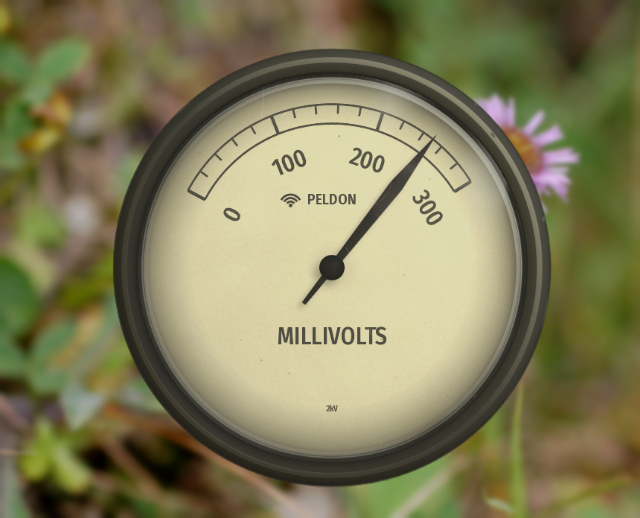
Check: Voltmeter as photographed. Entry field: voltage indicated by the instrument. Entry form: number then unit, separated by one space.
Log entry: 250 mV
